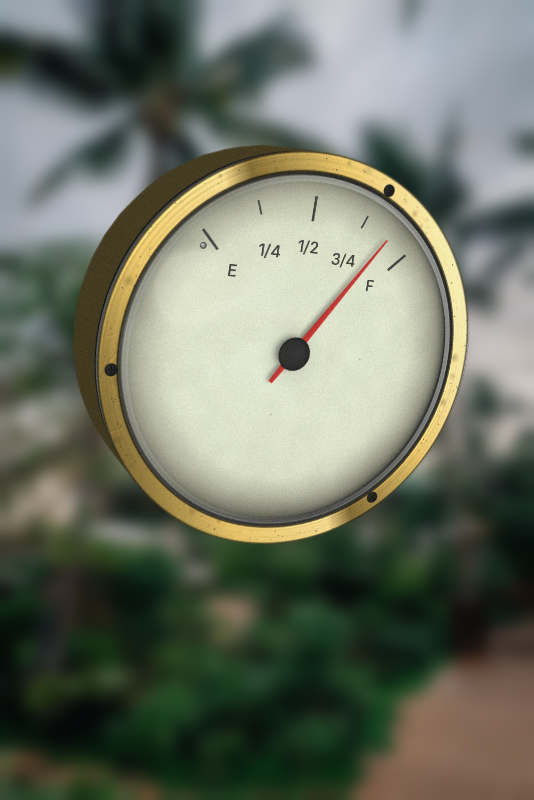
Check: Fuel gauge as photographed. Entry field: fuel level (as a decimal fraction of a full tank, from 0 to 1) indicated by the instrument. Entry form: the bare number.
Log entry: 0.875
